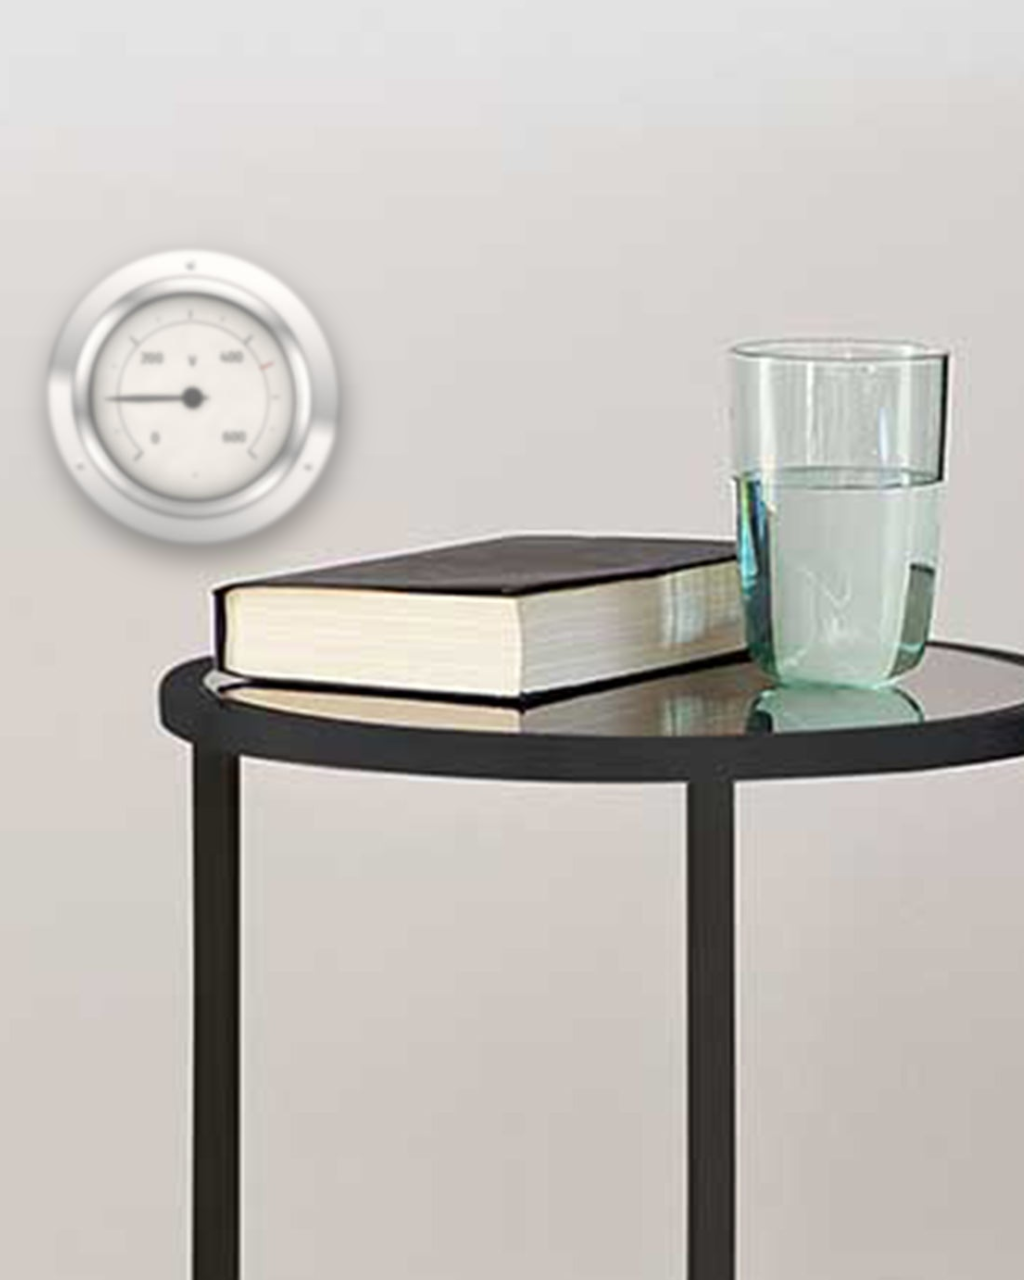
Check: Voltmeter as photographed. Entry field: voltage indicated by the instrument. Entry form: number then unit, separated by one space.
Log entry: 100 V
